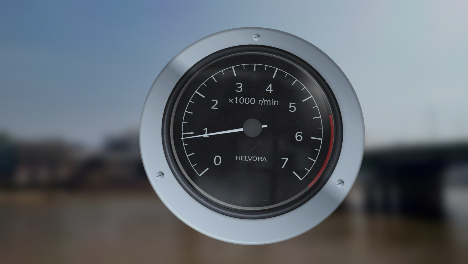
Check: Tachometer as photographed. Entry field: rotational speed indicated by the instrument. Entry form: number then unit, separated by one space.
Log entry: 875 rpm
